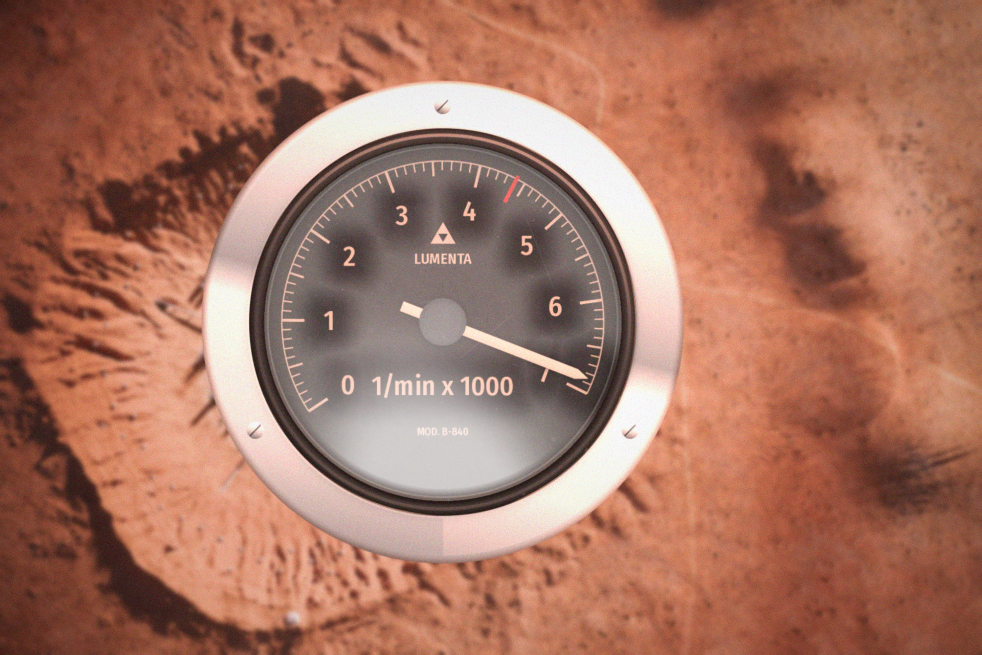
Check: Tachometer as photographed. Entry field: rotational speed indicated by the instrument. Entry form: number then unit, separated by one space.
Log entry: 6850 rpm
